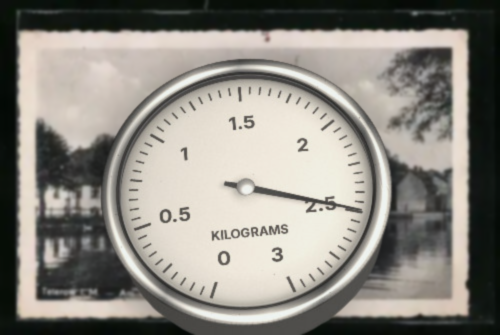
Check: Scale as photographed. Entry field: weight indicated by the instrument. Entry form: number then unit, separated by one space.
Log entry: 2.5 kg
